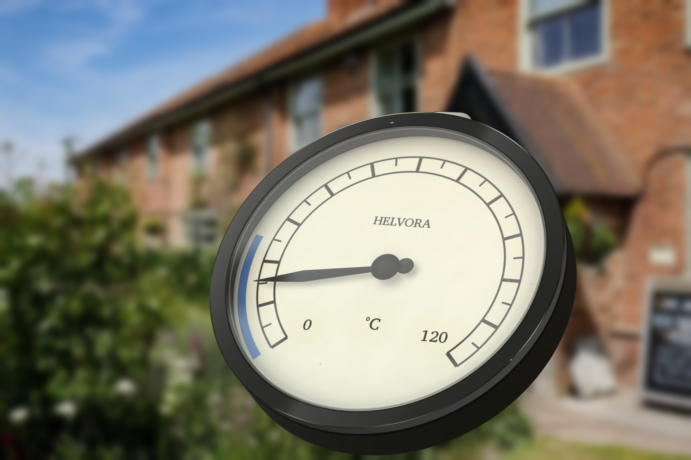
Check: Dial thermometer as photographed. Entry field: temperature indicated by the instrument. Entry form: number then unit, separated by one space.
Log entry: 15 °C
